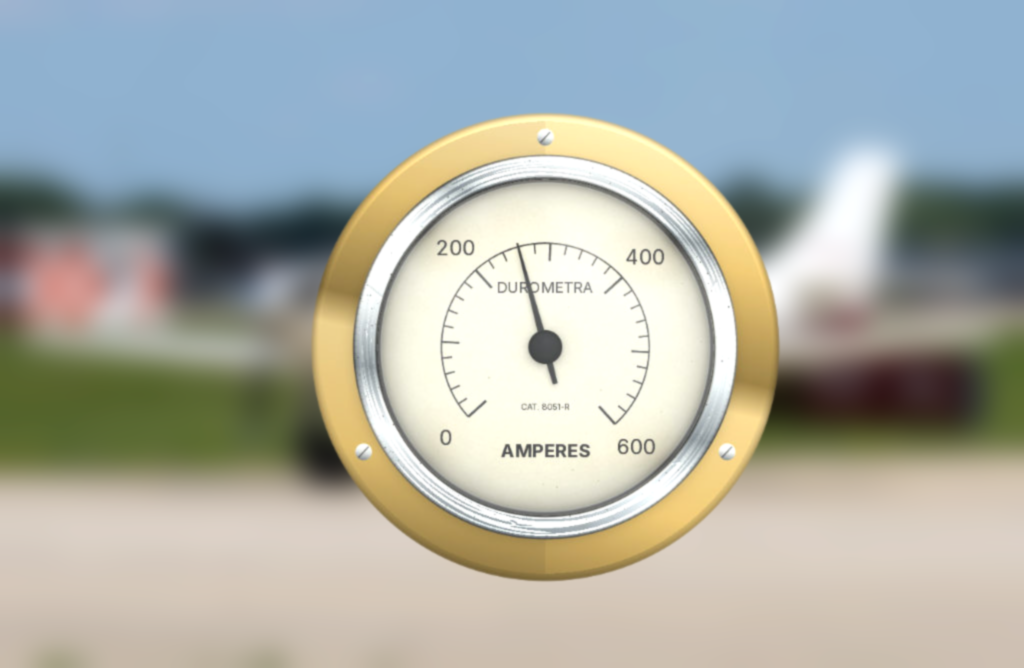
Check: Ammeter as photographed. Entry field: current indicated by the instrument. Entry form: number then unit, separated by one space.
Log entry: 260 A
